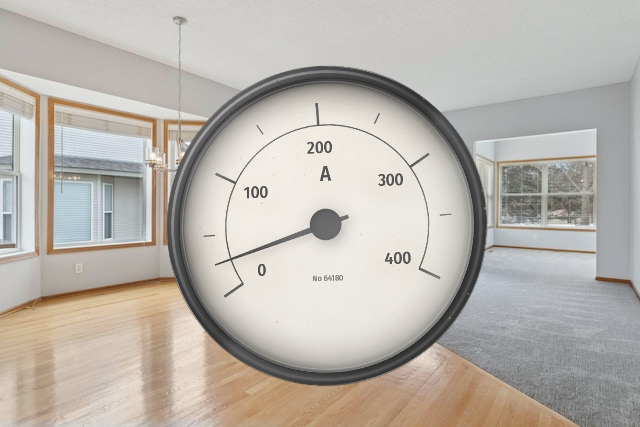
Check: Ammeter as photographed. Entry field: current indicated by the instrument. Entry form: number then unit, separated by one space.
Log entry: 25 A
